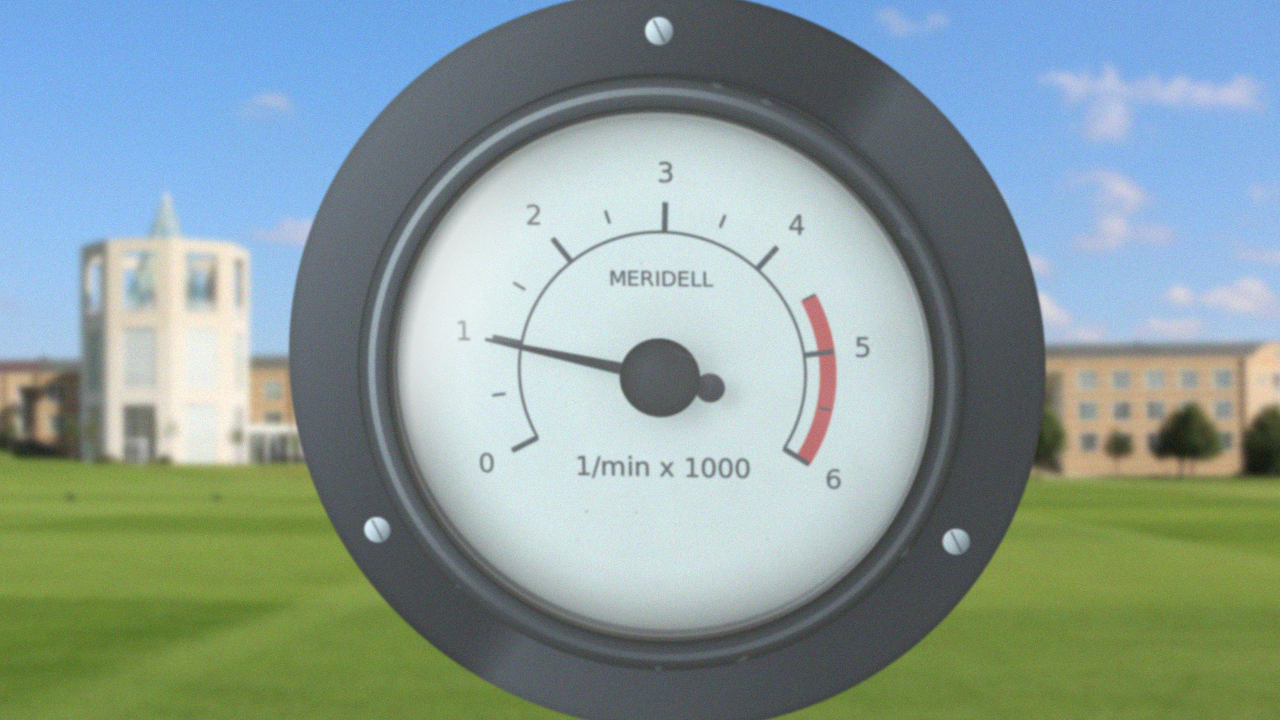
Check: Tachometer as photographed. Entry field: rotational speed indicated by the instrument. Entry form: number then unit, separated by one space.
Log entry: 1000 rpm
